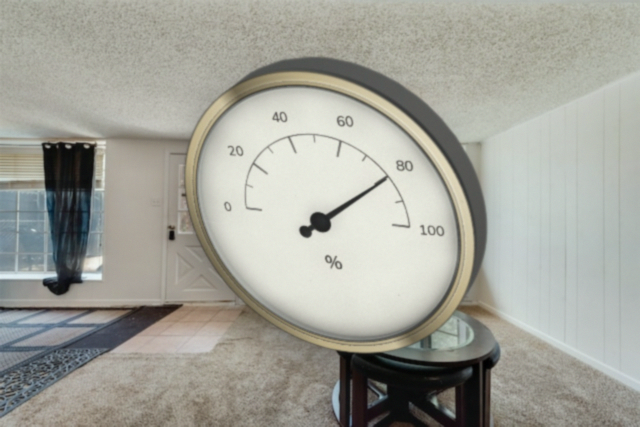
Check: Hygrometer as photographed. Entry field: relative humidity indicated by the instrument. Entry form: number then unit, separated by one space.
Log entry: 80 %
